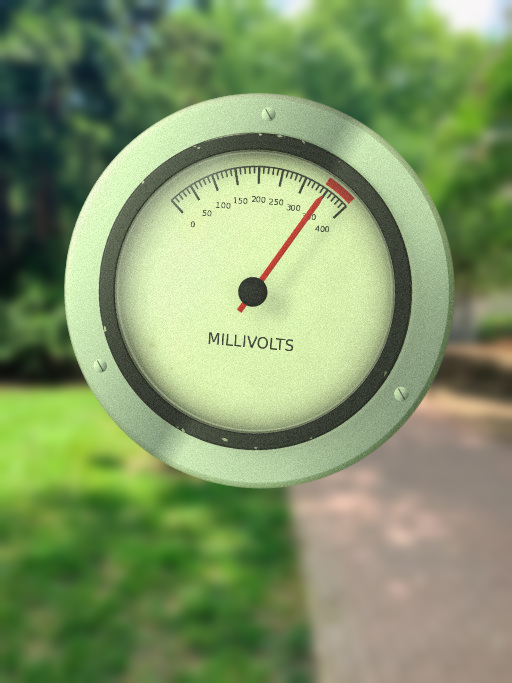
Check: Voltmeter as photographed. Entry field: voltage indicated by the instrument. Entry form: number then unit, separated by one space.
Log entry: 350 mV
